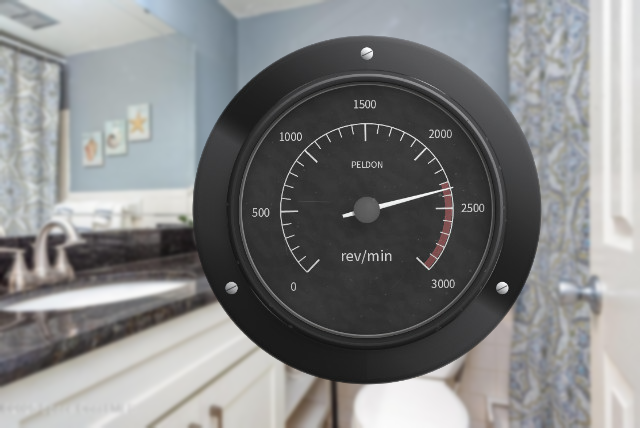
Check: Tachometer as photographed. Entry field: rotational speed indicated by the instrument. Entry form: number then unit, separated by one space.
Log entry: 2350 rpm
